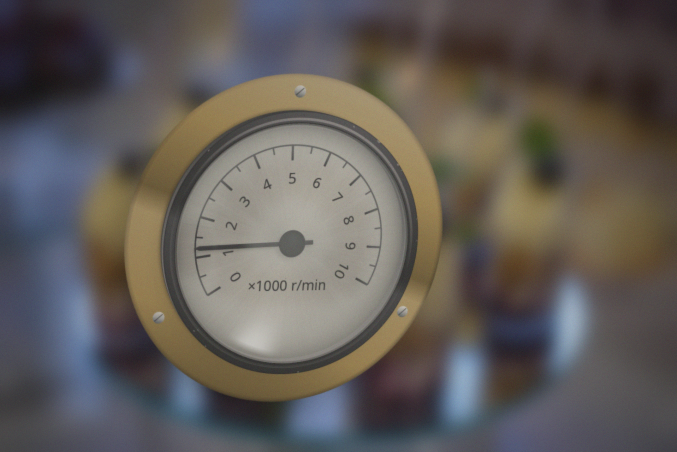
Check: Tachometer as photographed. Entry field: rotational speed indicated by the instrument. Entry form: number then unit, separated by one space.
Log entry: 1250 rpm
